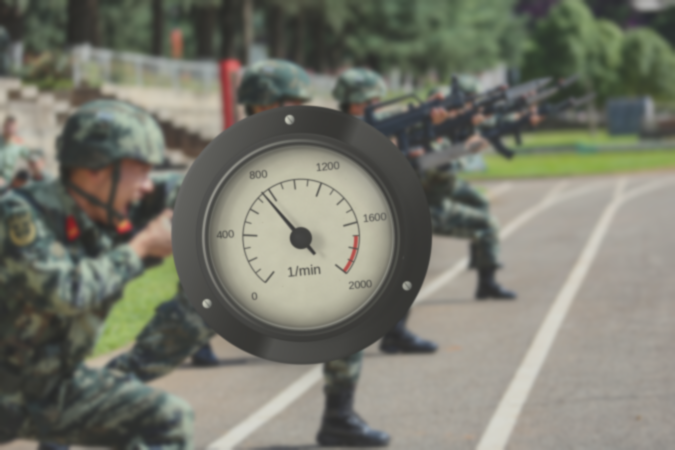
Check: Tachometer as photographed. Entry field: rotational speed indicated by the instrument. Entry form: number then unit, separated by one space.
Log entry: 750 rpm
